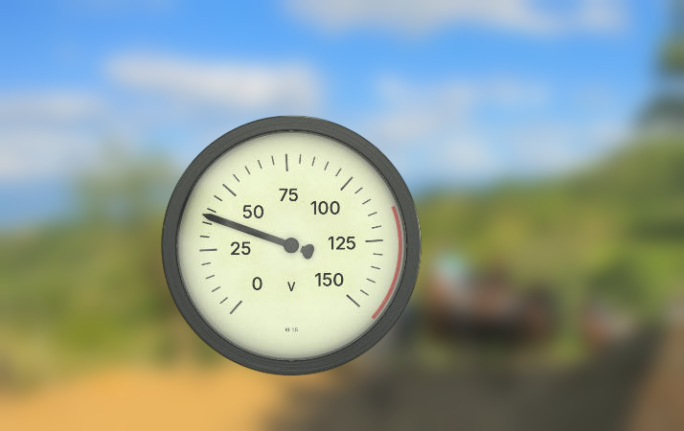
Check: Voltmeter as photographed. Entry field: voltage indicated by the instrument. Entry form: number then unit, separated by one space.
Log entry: 37.5 V
